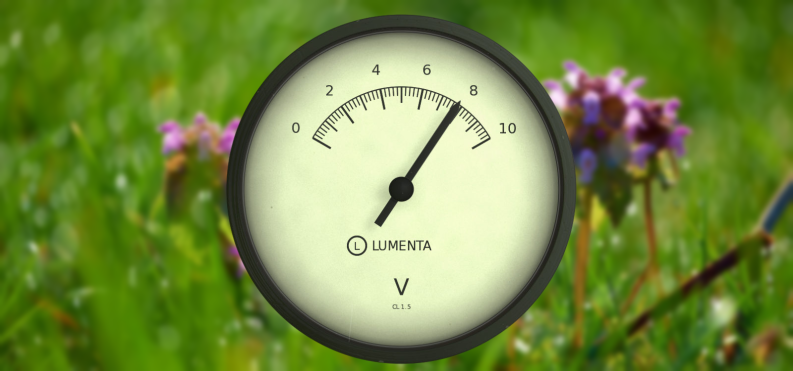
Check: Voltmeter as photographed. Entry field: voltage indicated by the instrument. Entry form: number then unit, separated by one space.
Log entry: 7.8 V
